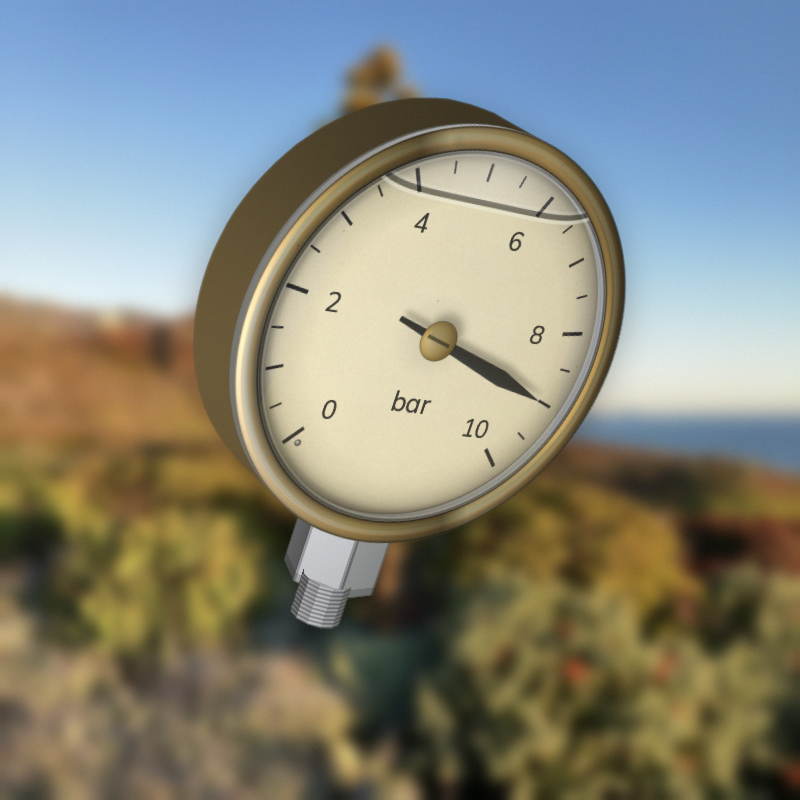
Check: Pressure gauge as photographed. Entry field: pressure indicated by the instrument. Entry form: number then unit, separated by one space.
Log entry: 9 bar
